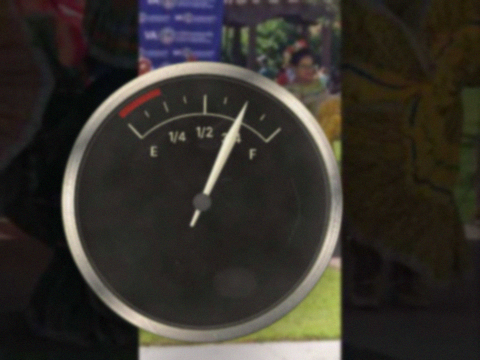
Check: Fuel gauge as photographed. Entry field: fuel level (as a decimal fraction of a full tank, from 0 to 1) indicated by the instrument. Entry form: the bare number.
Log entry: 0.75
